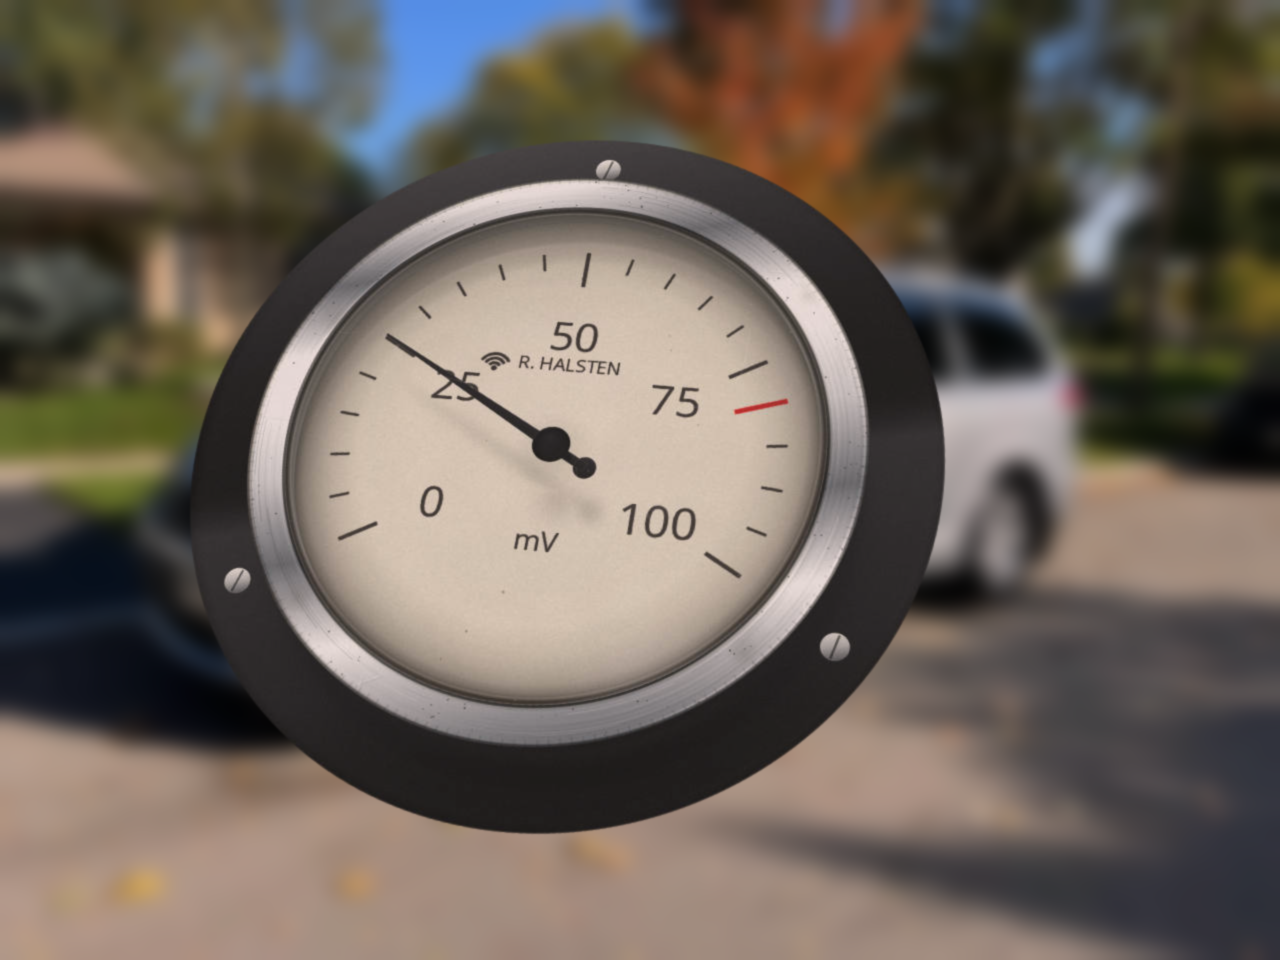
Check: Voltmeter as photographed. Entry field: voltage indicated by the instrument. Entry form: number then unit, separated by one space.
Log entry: 25 mV
